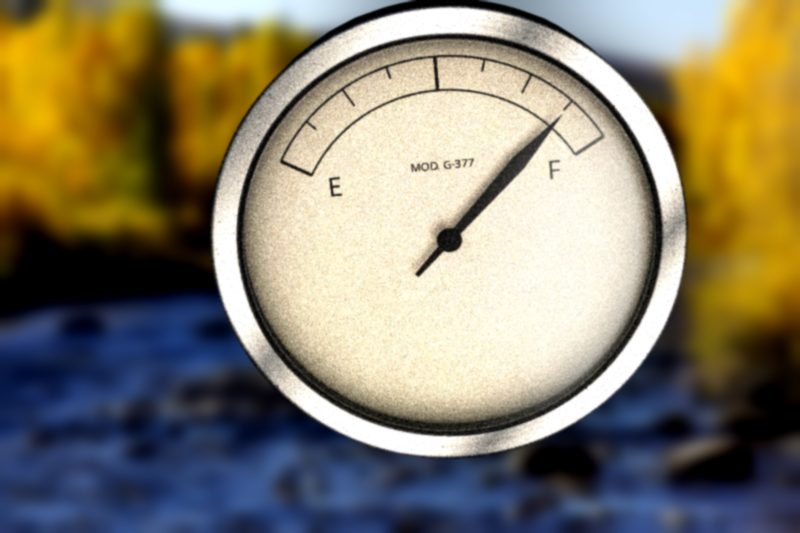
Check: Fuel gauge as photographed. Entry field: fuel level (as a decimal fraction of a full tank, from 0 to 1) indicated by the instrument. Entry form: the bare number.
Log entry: 0.875
